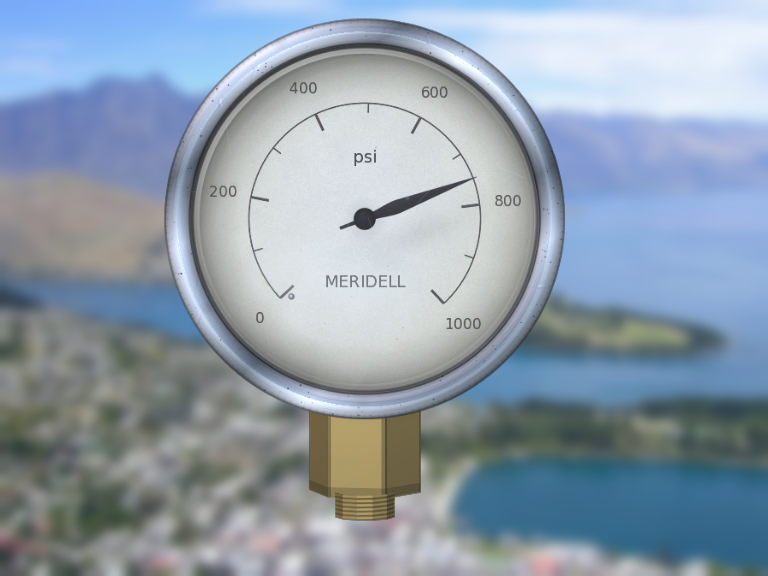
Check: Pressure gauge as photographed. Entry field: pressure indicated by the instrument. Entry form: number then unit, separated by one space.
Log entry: 750 psi
